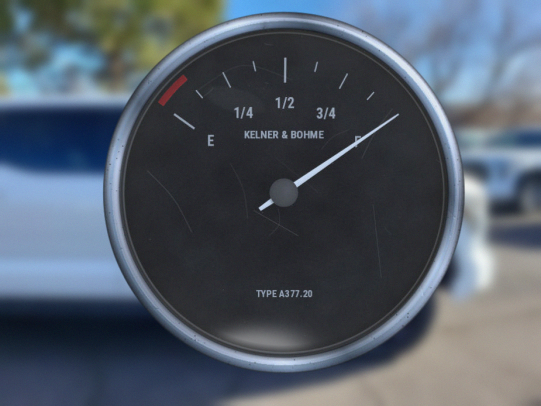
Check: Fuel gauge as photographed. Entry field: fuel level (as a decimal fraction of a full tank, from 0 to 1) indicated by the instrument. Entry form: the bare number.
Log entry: 1
